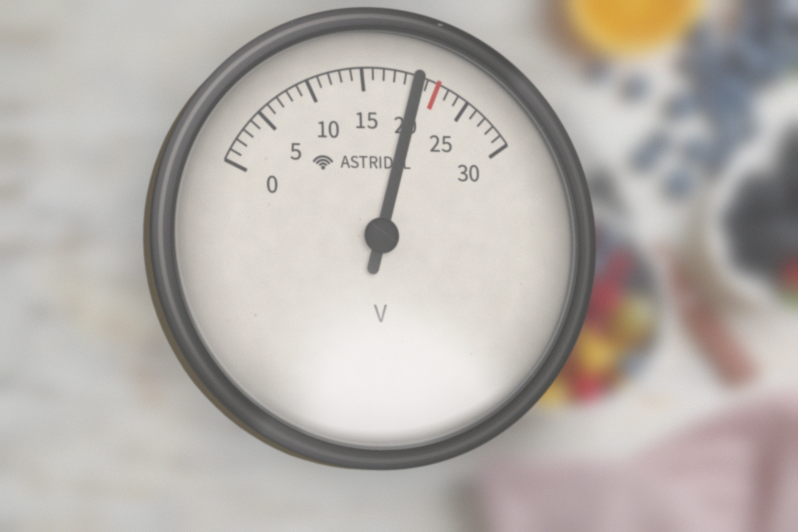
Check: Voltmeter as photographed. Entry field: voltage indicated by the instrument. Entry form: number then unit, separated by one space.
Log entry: 20 V
